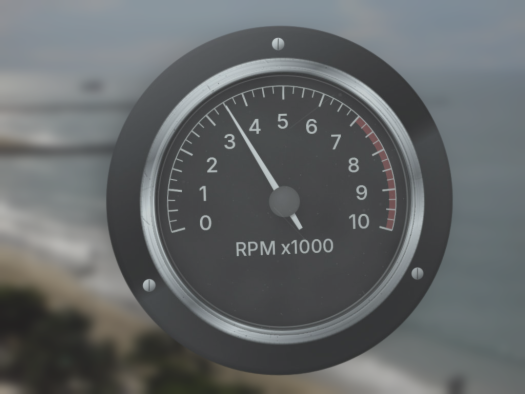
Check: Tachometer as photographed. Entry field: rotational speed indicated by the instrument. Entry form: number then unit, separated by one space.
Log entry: 3500 rpm
